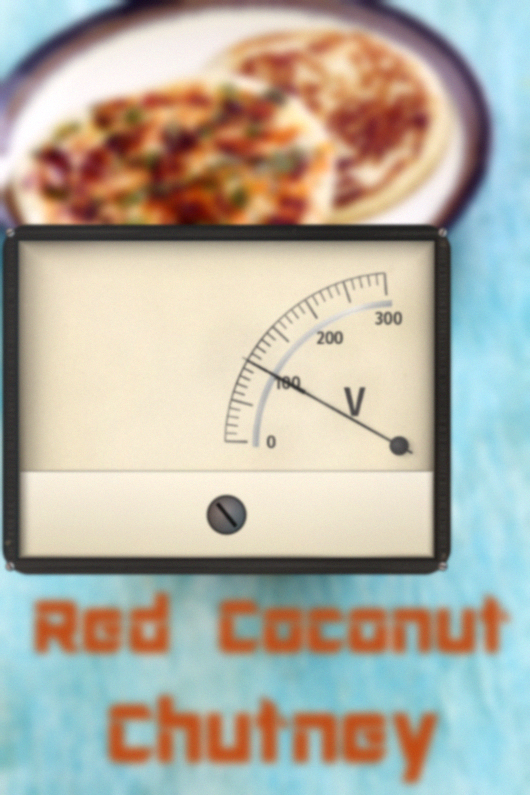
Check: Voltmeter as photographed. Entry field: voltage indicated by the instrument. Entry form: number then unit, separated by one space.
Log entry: 100 V
